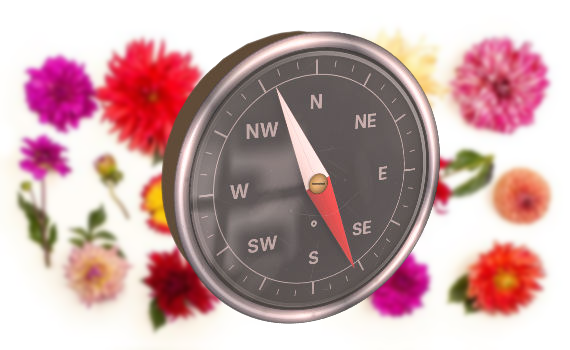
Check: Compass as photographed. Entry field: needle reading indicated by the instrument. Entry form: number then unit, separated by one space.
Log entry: 155 °
